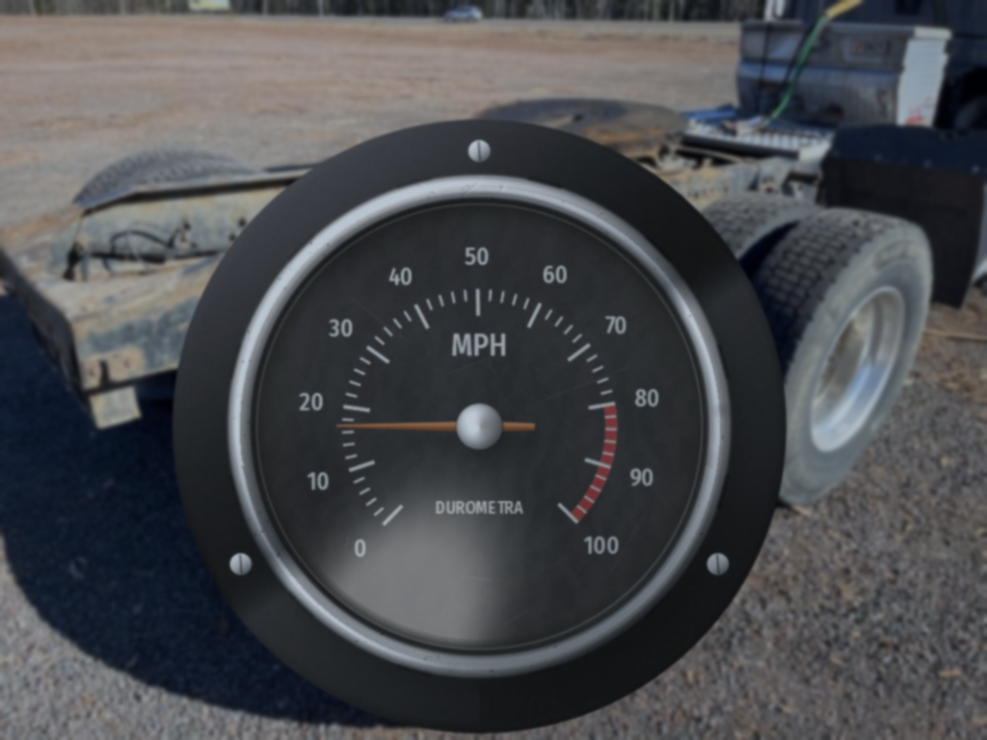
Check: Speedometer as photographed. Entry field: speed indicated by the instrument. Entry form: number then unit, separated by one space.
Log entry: 17 mph
